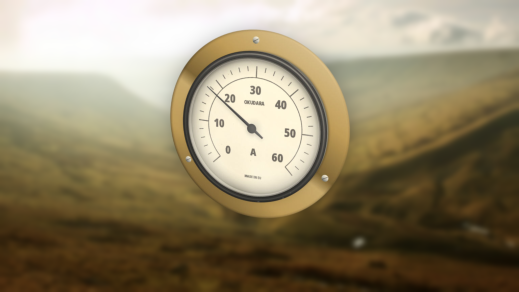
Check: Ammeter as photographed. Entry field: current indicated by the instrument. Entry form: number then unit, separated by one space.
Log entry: 18 A
